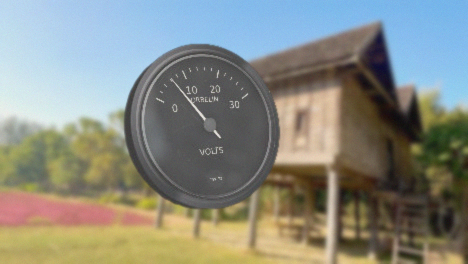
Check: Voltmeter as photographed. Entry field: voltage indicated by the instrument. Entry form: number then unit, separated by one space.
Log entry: 6 V
